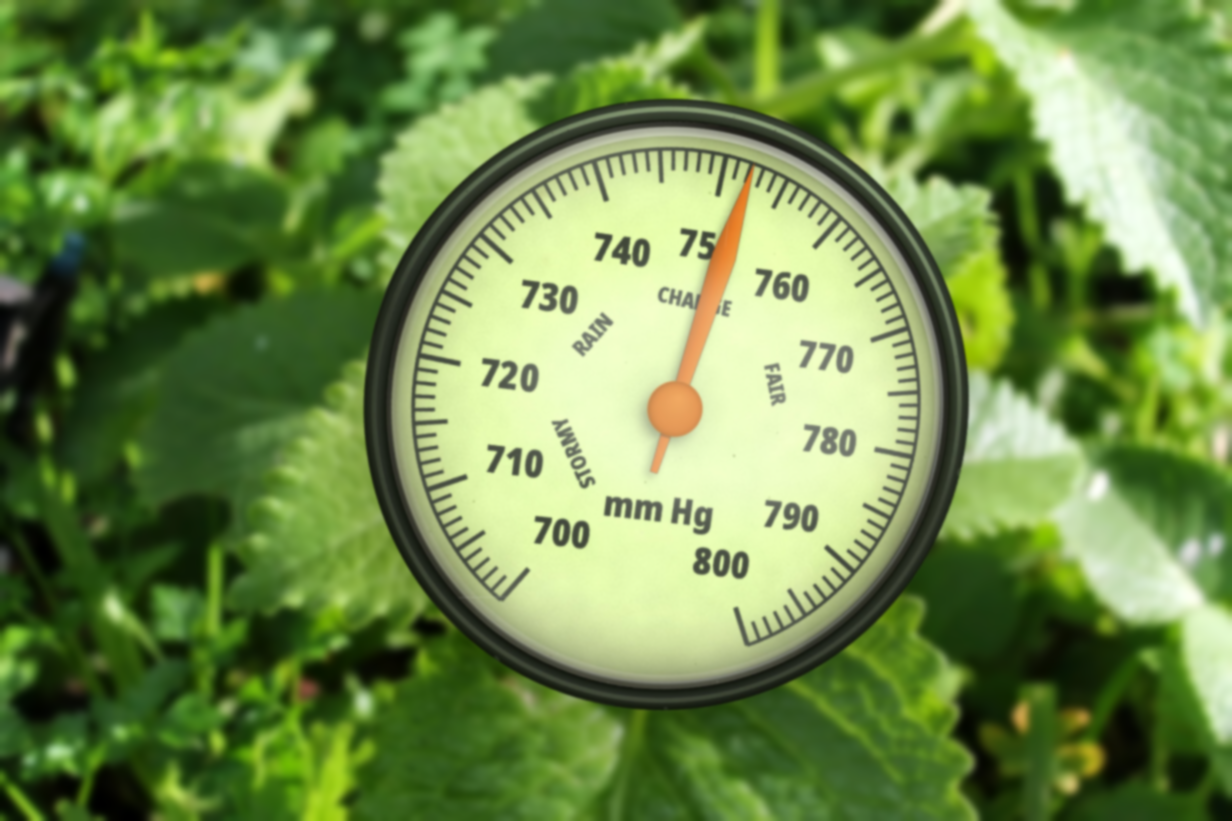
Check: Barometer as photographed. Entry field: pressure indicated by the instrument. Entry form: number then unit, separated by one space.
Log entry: 752 mmHg
